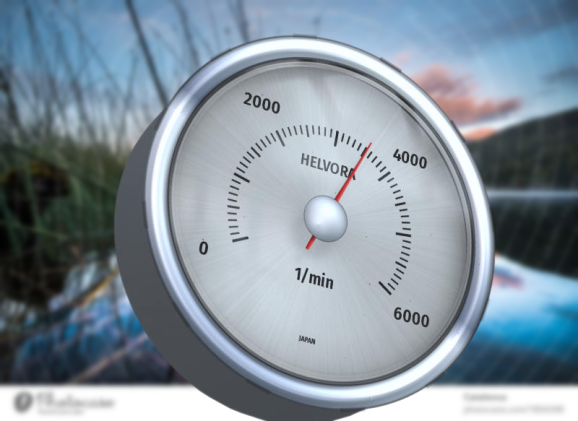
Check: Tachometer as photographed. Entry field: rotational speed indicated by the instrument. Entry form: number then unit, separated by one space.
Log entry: 3500 rpm
